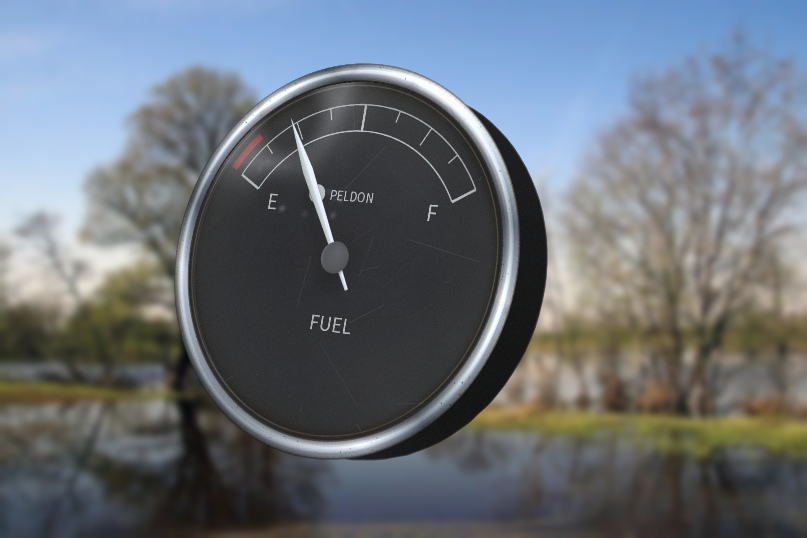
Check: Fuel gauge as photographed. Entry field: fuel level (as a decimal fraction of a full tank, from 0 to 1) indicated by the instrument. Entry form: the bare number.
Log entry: 0.25
